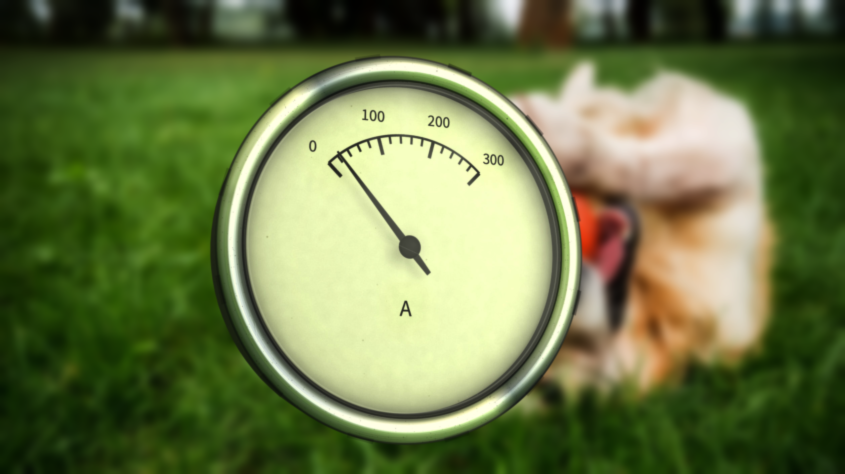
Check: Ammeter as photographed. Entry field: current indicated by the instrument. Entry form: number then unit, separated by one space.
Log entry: 20 A
